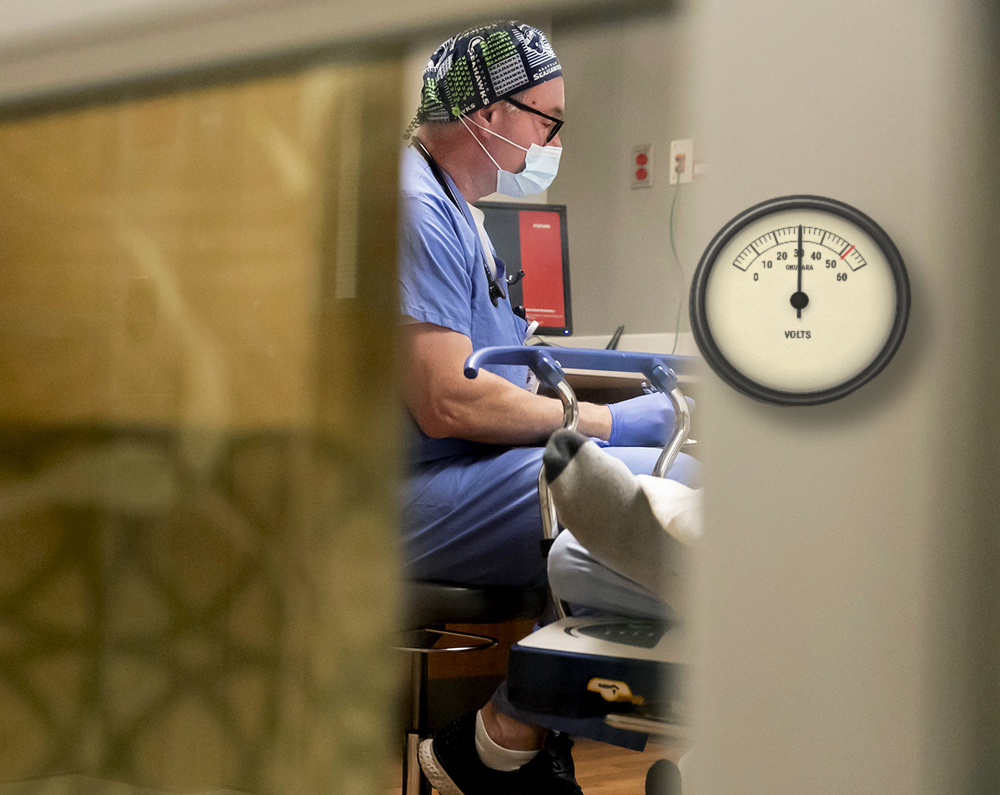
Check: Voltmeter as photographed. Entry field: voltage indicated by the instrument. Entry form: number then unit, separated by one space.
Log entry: 30 V
